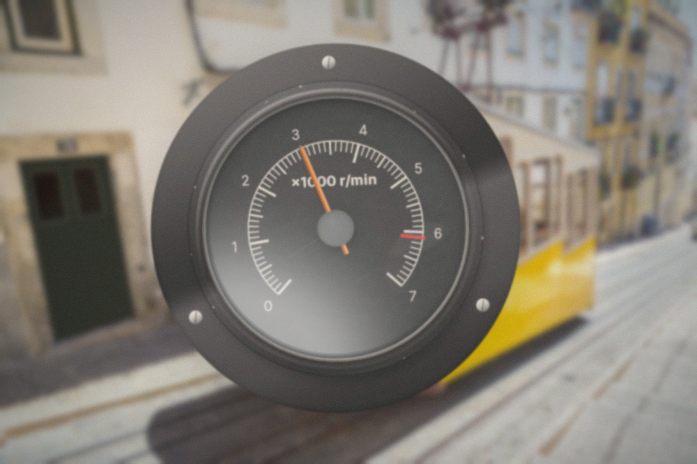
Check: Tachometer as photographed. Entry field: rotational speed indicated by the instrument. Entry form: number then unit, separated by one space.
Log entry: 3000 rpm
